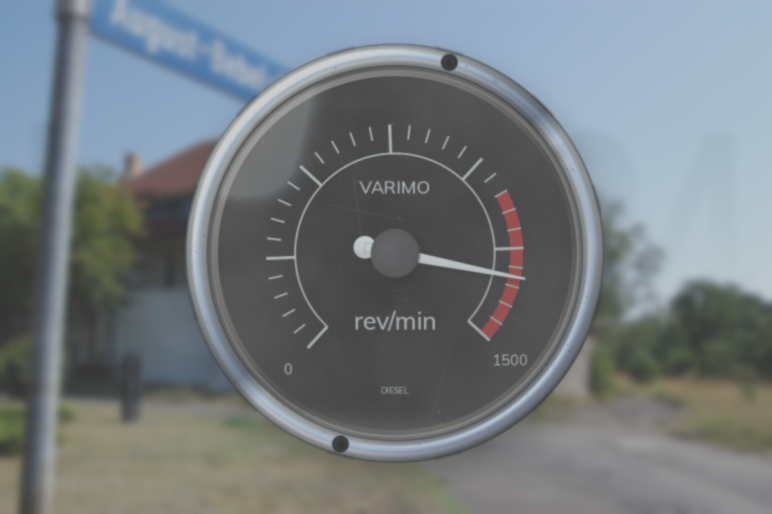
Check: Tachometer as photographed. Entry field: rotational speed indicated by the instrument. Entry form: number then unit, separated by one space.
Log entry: 1325 rpm
